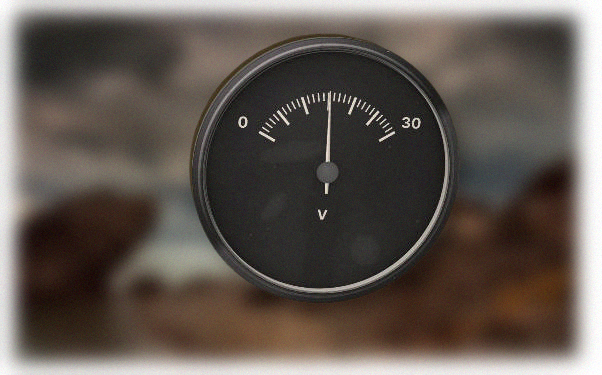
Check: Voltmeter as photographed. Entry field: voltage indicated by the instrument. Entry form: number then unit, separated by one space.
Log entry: 15 V
